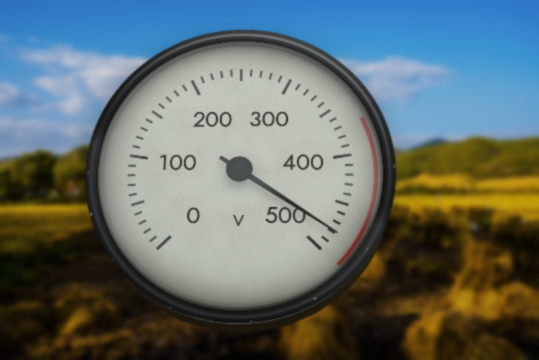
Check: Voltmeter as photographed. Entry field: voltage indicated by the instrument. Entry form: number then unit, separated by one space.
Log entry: 480 V
